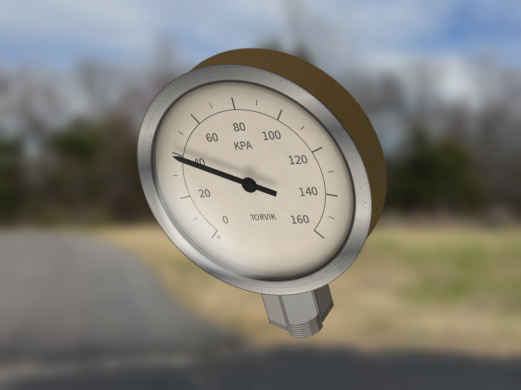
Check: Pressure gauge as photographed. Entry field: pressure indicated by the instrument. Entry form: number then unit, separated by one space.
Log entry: 40 kPa
